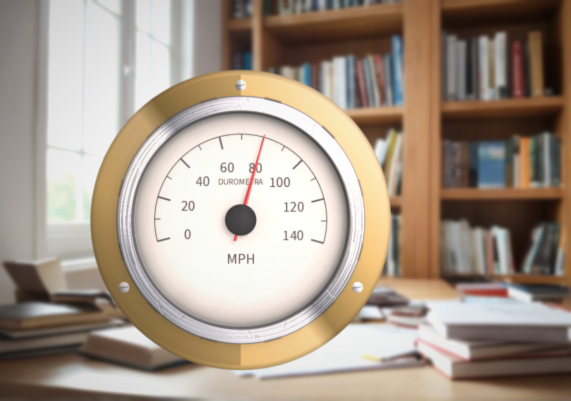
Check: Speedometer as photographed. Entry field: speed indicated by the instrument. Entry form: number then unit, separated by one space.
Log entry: 80 mph
